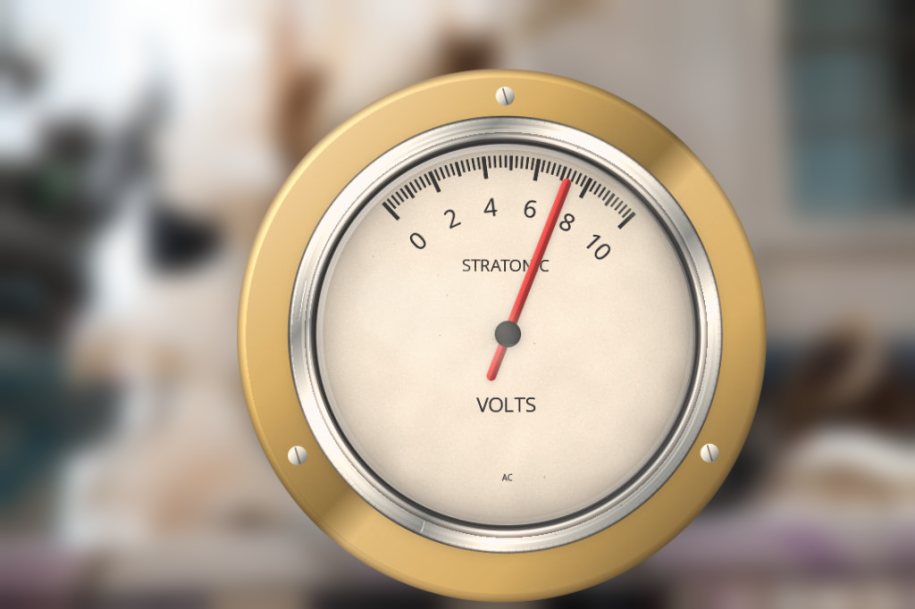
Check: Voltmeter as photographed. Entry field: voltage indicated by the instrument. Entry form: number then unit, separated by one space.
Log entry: 7.2 V
